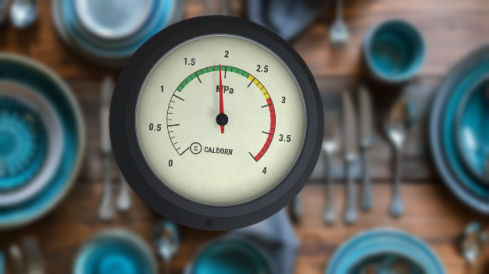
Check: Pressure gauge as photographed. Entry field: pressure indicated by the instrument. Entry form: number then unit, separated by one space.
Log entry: 1.9 MPa
